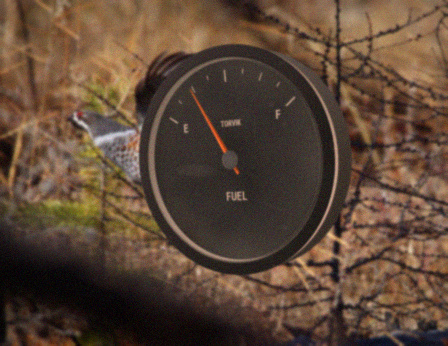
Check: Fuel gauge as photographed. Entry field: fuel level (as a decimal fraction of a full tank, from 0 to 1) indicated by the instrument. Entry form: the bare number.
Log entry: 0.25
